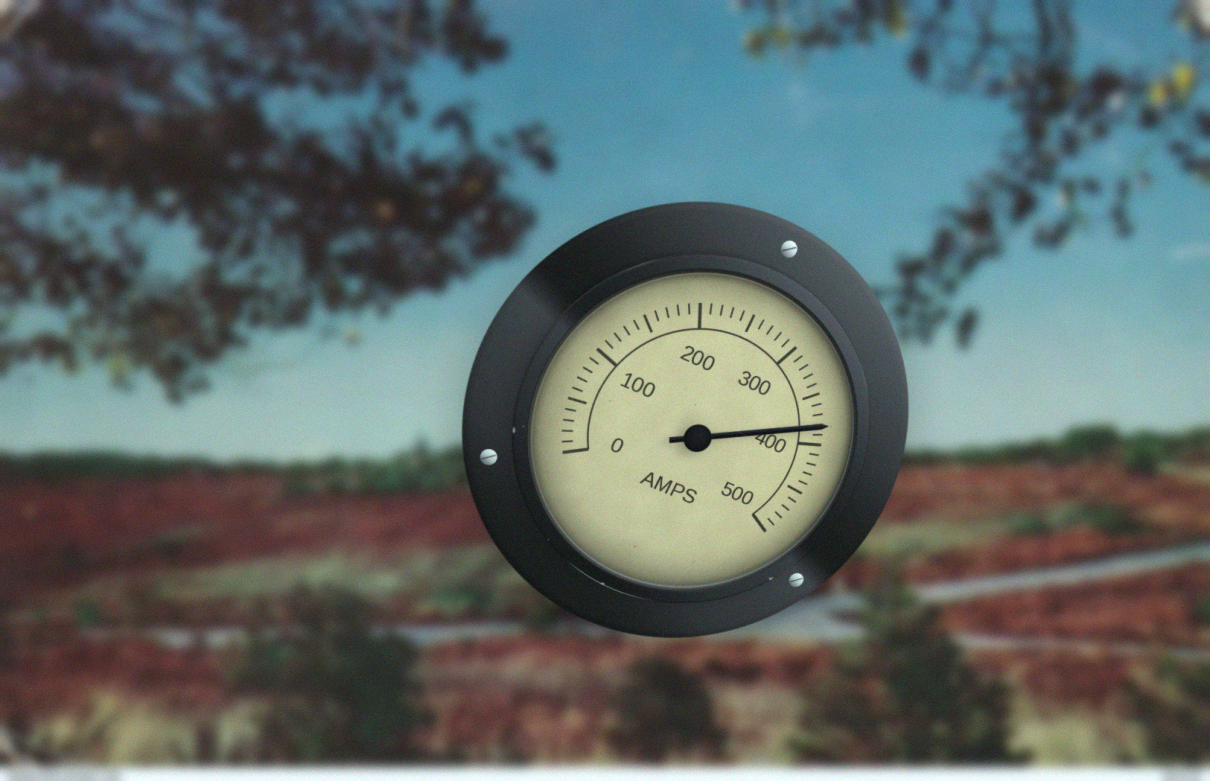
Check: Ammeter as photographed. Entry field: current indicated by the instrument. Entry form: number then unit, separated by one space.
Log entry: 380 A
